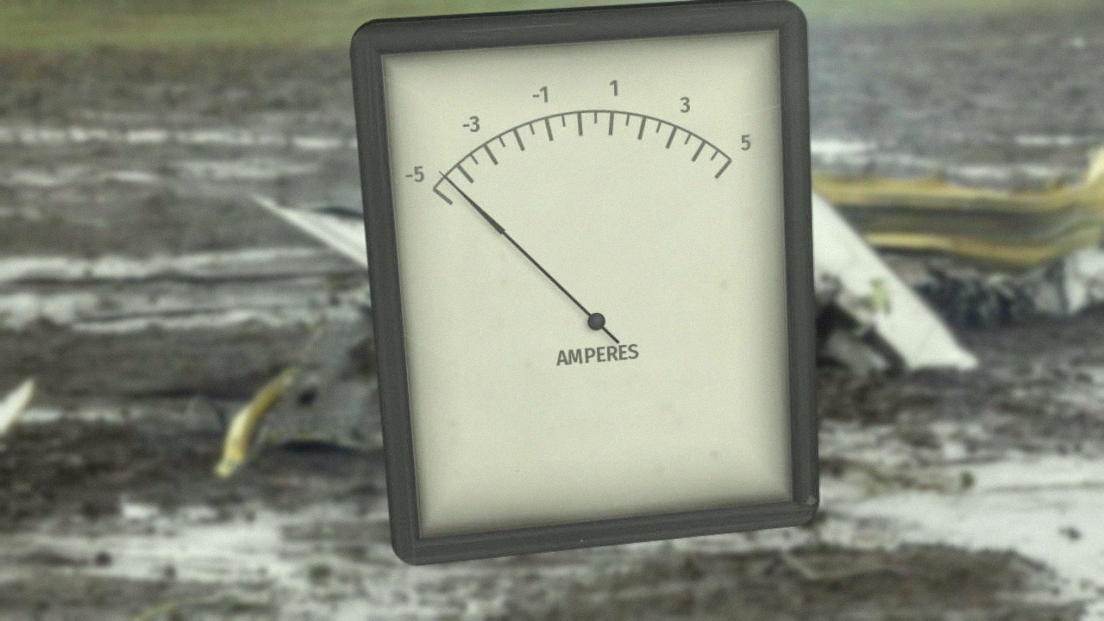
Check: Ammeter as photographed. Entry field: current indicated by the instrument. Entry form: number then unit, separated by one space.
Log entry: -4.5 A
